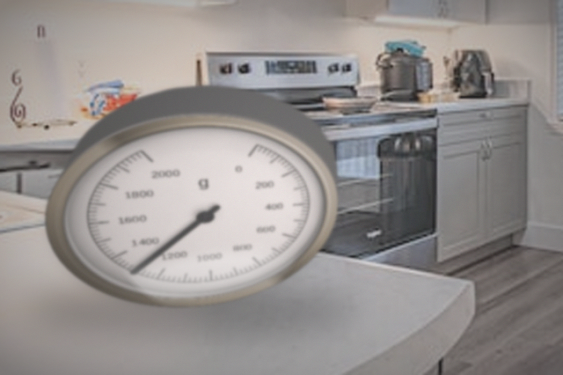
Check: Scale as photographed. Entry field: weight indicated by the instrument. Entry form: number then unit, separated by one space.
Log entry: 1300 g
